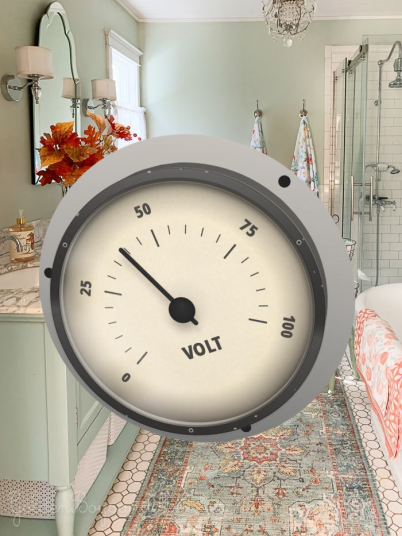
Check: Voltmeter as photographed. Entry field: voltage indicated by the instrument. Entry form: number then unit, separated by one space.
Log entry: 40 V
